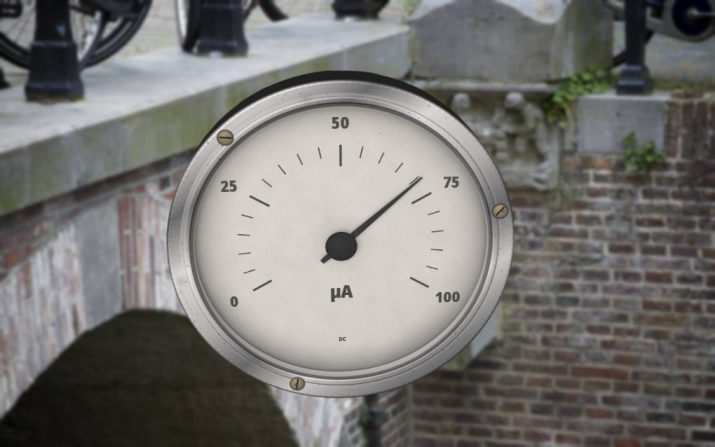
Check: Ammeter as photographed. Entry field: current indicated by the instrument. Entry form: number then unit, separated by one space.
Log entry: 70 µA
